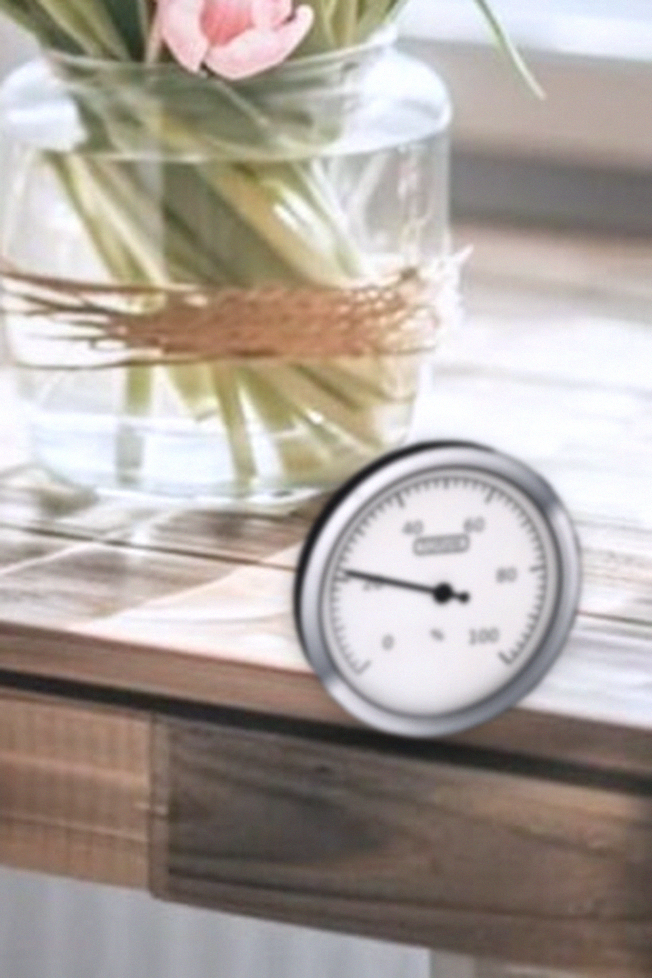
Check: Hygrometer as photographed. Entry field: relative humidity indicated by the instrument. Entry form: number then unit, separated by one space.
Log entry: 22 %
